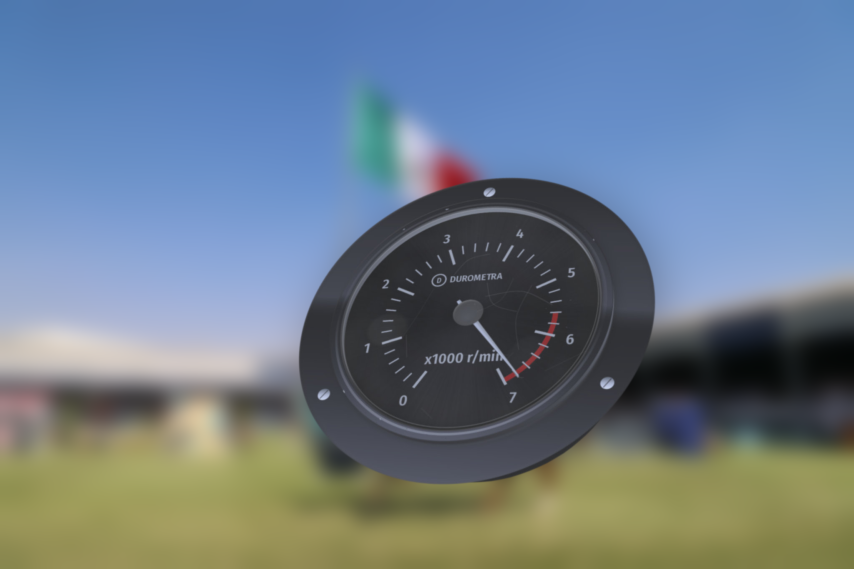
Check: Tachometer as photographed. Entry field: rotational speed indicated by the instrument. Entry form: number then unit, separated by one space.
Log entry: 6800 rpm
